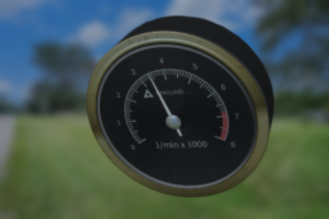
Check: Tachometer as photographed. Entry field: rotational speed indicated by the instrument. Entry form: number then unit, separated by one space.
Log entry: 3500 rpm
